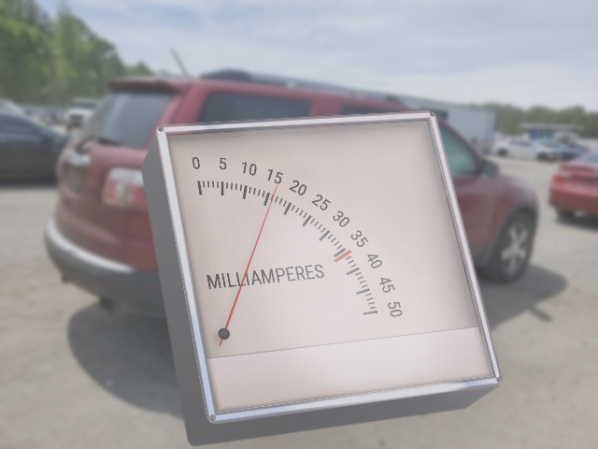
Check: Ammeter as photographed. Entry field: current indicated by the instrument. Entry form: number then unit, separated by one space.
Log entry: 16 mA
